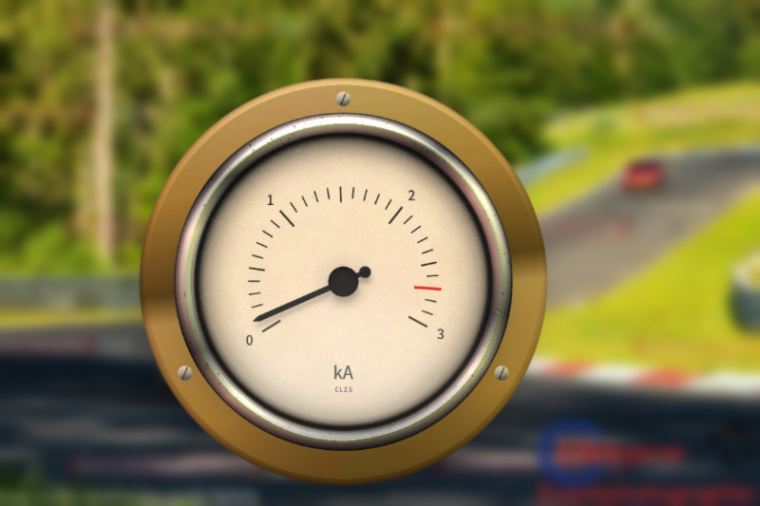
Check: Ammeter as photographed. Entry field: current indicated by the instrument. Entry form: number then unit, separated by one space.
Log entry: 0.1 kA
